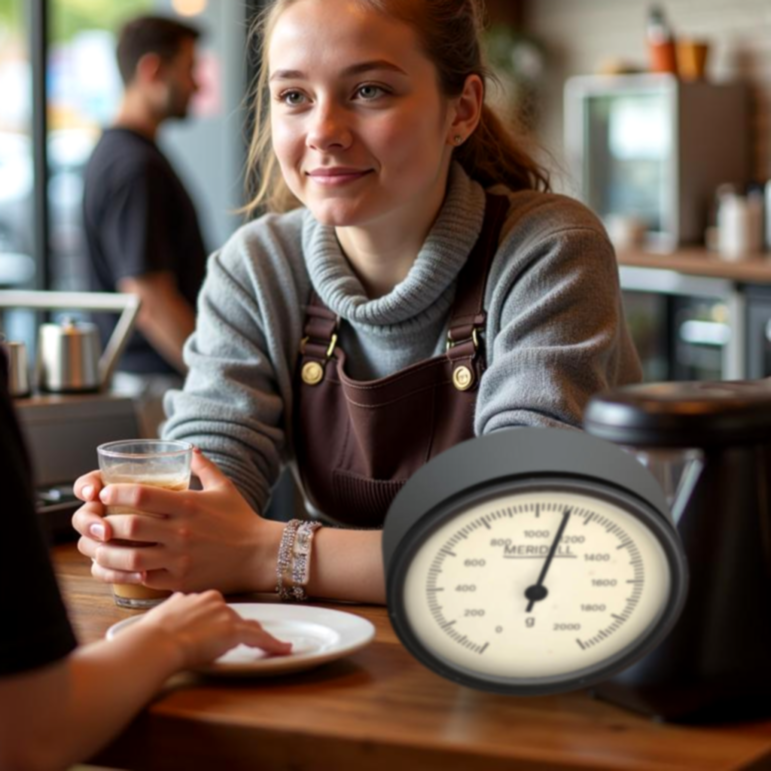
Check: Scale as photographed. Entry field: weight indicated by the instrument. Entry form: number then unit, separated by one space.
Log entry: 1100 g
